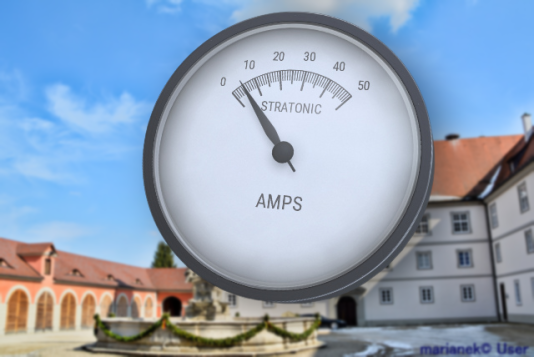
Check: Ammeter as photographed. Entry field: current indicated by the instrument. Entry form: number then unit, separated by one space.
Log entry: 5 A
